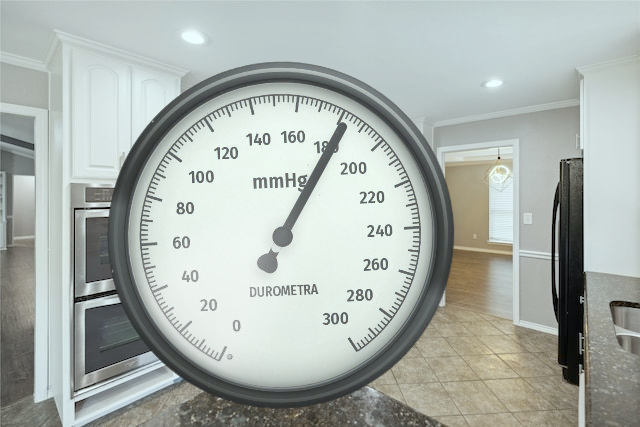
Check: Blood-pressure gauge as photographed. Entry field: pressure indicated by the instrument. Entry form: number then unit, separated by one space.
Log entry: 182 mmHg
